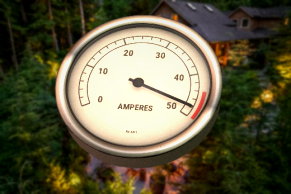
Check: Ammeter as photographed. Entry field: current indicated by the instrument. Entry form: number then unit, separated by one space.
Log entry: 48 A
